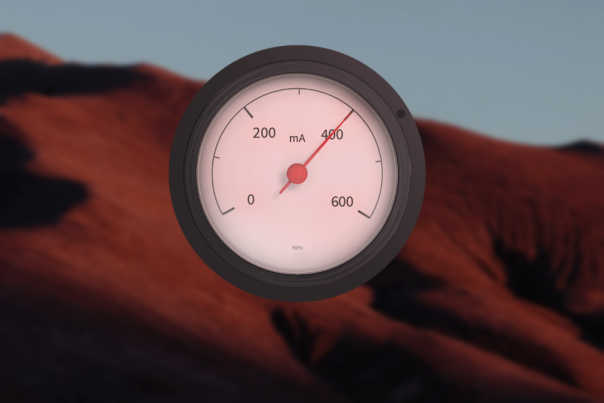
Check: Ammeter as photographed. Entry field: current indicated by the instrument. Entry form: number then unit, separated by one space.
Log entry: 400 mA
